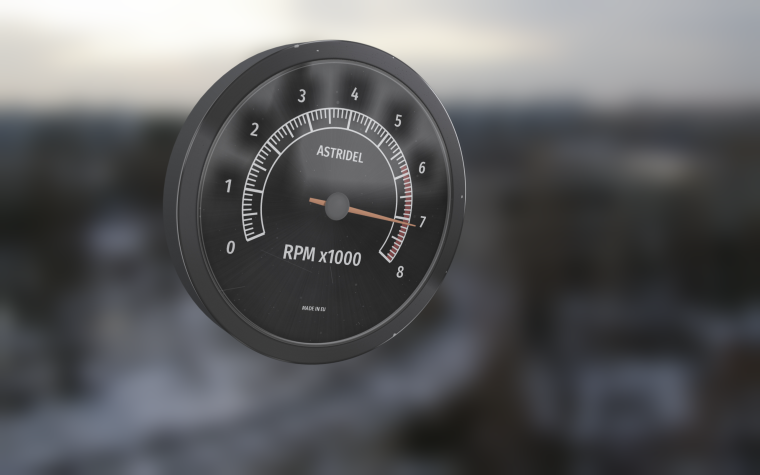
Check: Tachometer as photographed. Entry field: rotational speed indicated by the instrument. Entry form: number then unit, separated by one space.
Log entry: 7100 rpm
